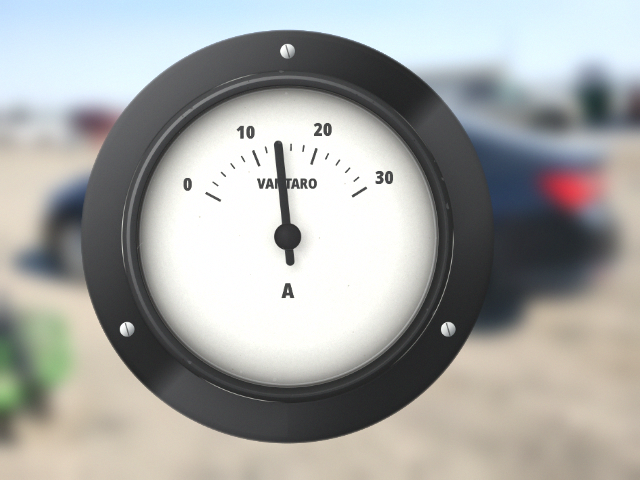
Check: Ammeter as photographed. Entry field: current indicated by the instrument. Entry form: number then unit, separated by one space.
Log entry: 14 A
